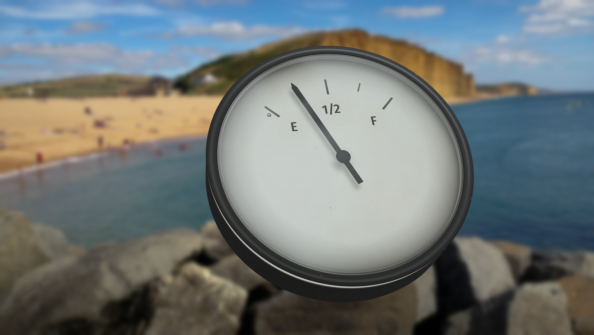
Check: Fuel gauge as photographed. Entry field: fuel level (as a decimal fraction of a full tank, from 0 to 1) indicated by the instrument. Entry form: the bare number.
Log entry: 0.25
